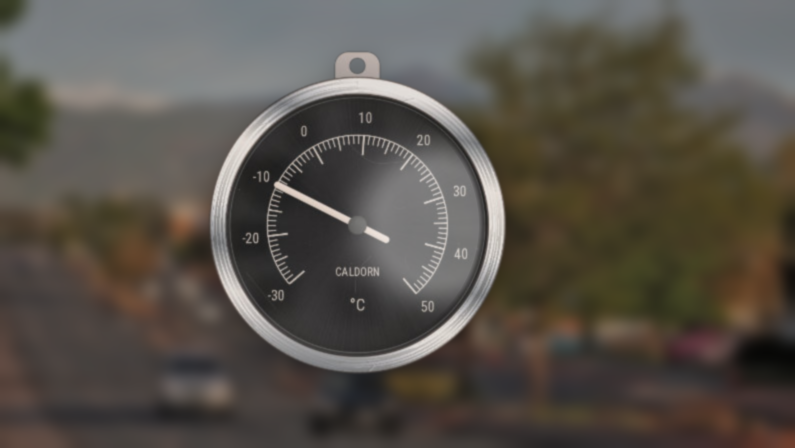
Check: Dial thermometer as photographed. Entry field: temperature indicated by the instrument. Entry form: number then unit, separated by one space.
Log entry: -10 °C
